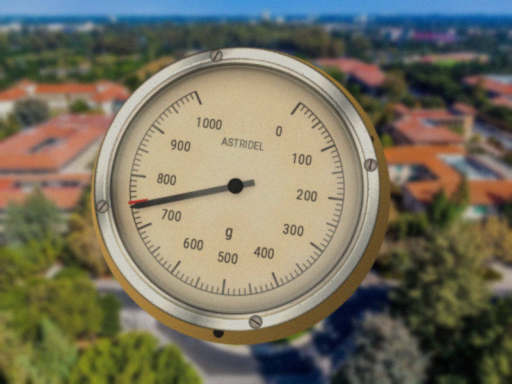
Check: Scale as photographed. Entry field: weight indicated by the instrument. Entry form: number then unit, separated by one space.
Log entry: 740 g
